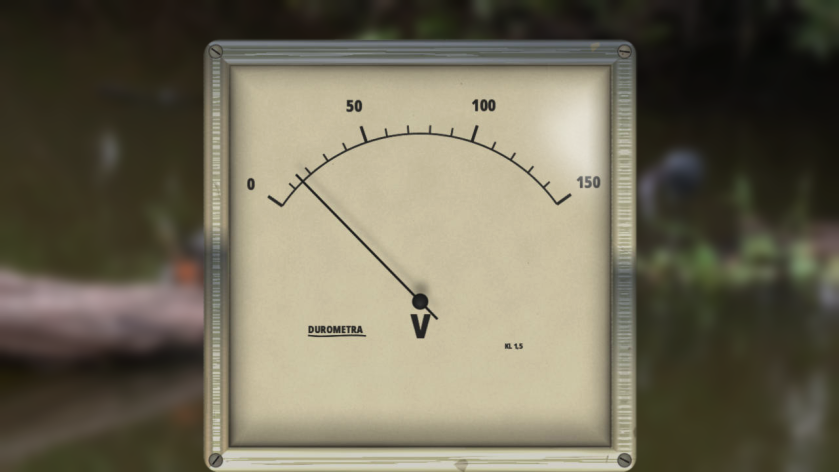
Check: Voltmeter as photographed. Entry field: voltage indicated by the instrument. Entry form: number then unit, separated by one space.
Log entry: 15 V
